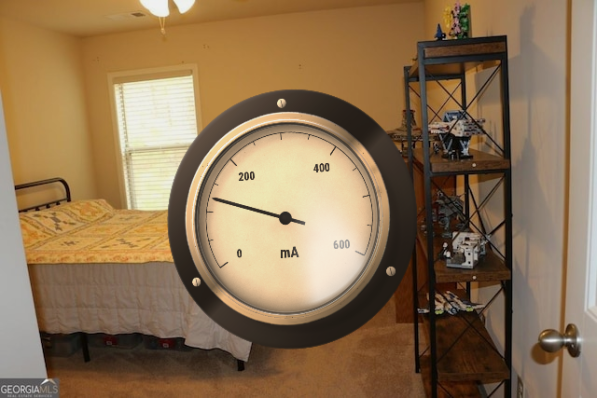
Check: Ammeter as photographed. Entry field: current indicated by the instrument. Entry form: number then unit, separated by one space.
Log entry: 125 mA
